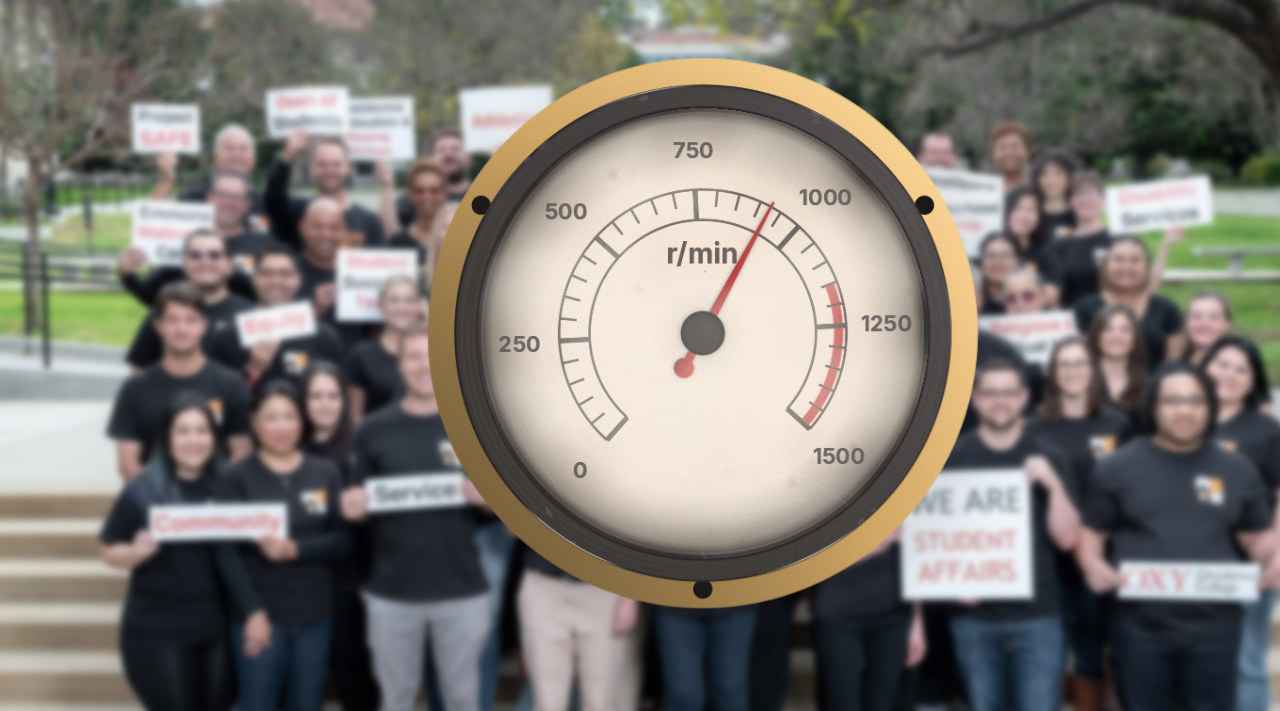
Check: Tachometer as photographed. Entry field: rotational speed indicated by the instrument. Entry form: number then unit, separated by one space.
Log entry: 925 rpm
